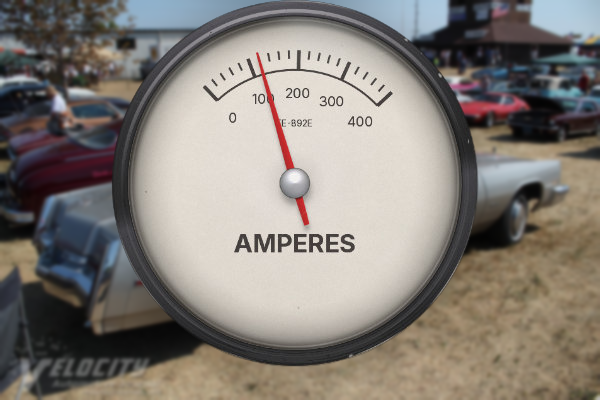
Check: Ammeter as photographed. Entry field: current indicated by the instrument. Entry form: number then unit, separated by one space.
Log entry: 120 A
